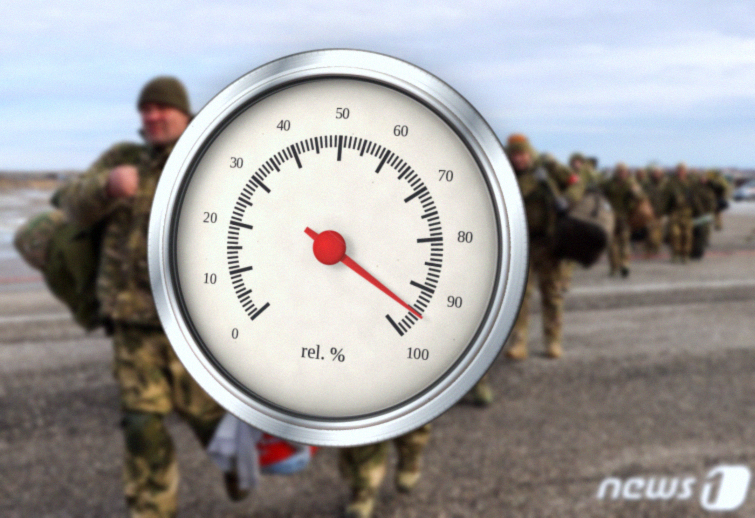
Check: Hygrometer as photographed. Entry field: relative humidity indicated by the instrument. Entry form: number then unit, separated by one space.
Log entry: 95 %
